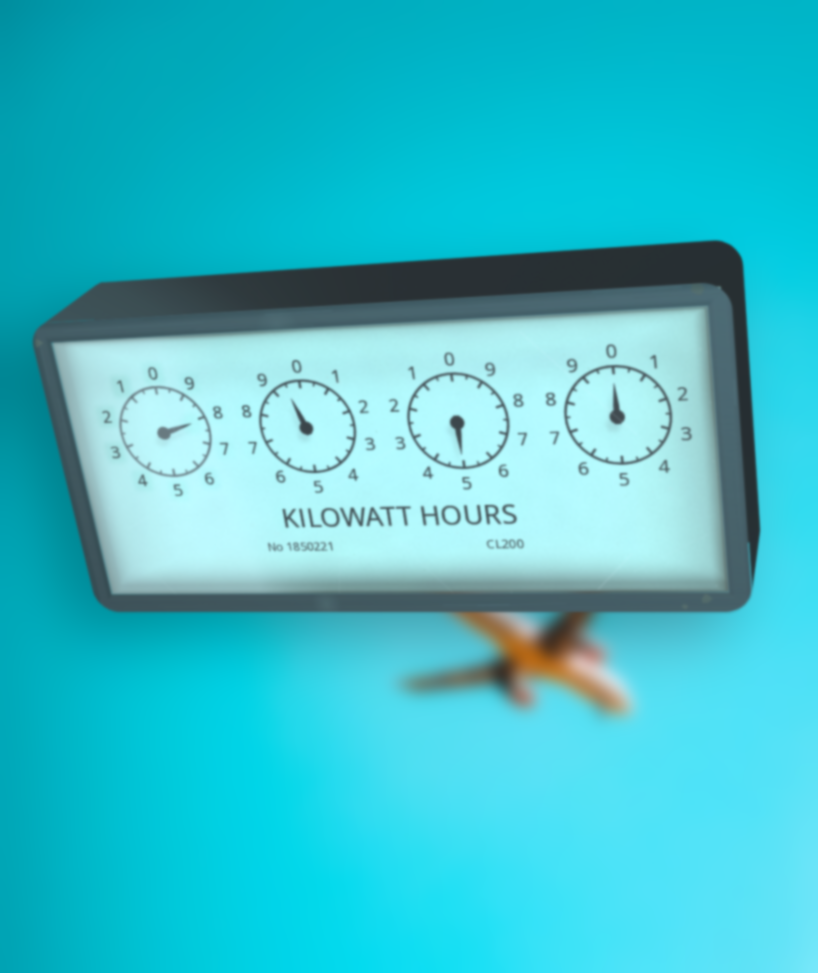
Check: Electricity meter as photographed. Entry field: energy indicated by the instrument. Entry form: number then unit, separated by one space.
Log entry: 7950 kWh
